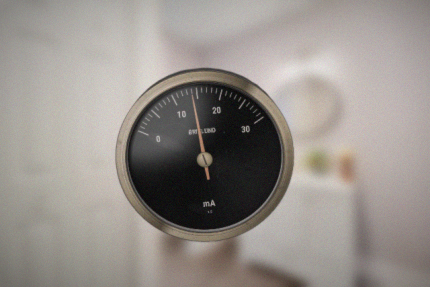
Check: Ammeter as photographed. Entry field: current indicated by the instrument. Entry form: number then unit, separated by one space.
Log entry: 14 mA
